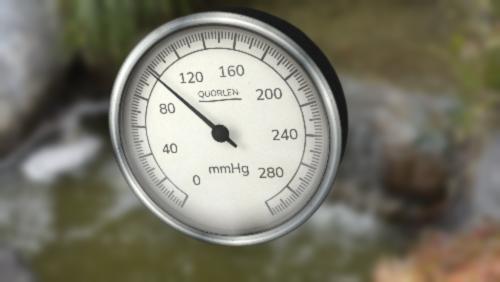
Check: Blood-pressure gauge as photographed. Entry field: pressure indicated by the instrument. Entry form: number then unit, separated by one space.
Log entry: 100 mmHg
